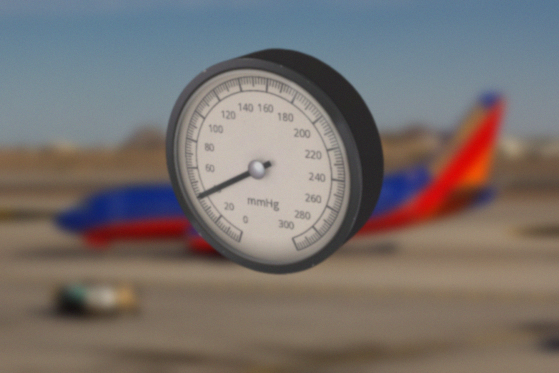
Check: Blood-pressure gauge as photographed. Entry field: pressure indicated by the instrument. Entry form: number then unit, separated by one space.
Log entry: 40 mmHg
